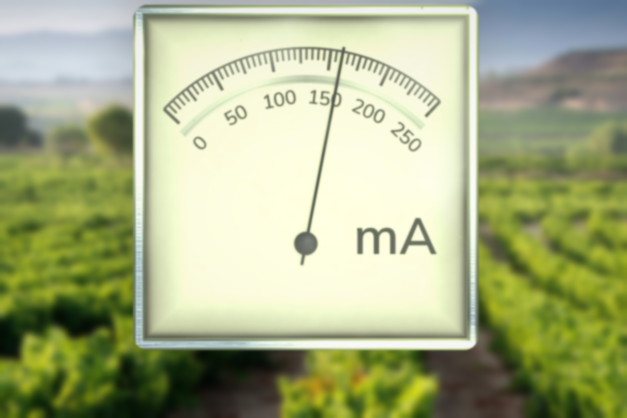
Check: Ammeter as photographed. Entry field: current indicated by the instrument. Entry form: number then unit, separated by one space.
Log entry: 160 mA
